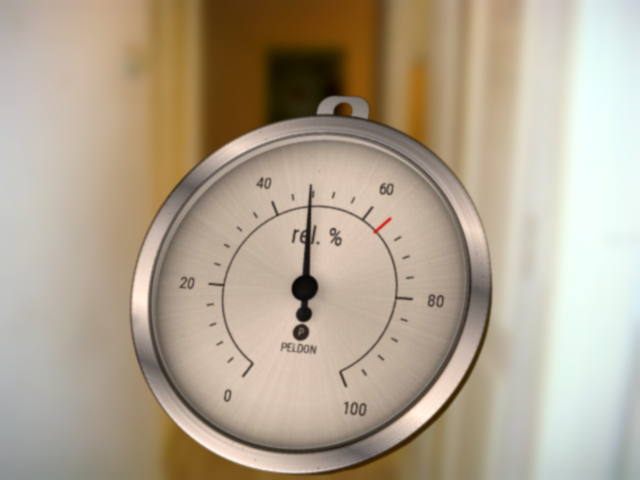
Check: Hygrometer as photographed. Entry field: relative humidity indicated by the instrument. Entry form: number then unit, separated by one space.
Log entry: 48 %
